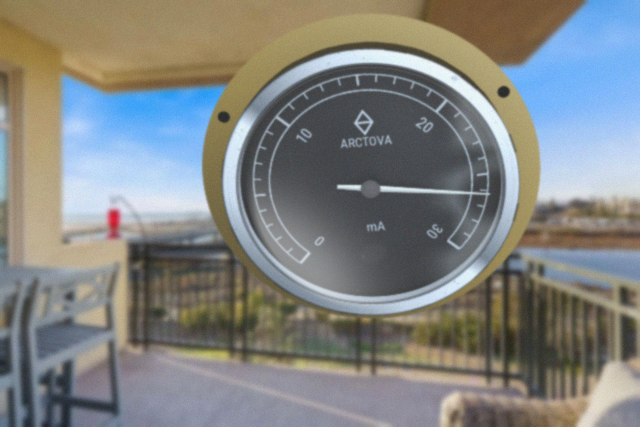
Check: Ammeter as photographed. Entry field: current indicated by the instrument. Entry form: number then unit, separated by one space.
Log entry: 26 mA
